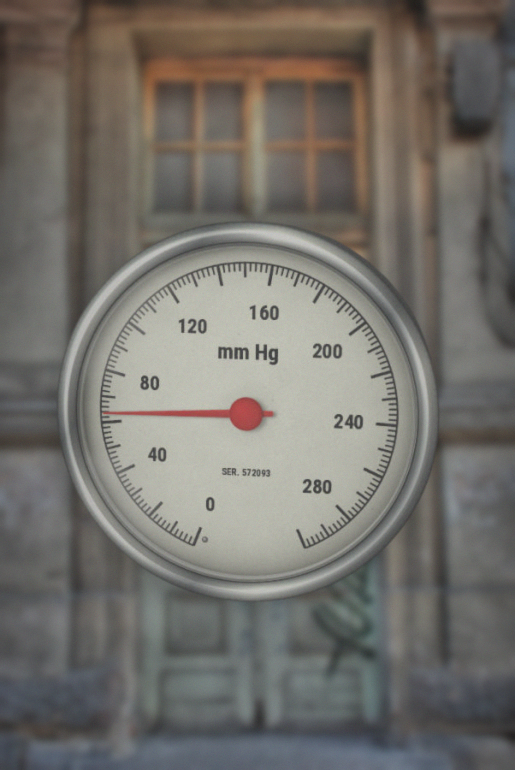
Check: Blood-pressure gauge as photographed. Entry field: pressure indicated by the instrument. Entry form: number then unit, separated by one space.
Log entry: 64 mmHg
